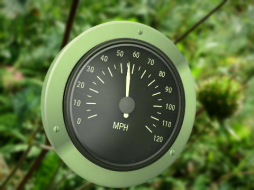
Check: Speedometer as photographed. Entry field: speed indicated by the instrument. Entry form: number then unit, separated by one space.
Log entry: 55 mph
